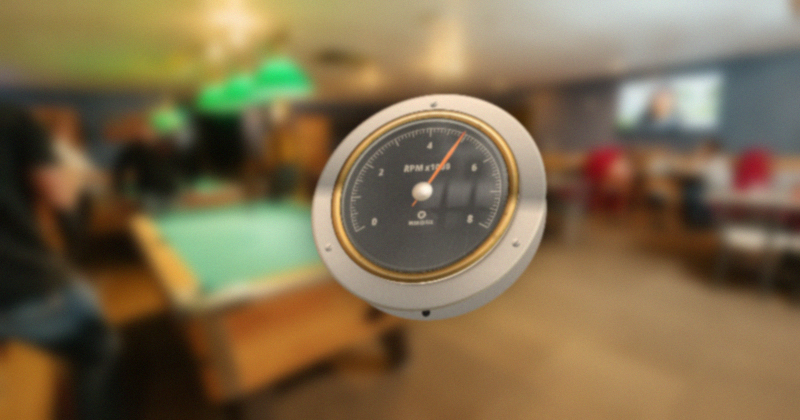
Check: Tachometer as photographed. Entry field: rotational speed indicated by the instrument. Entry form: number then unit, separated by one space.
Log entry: 5000 rpm
